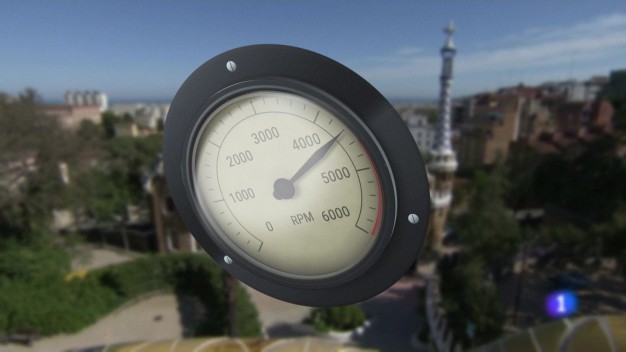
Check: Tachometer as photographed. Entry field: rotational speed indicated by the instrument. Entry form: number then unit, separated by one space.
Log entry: 4400 rpm
